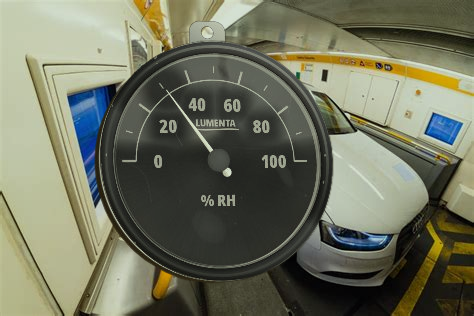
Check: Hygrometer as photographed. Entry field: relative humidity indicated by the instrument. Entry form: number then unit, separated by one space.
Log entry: 30 %
